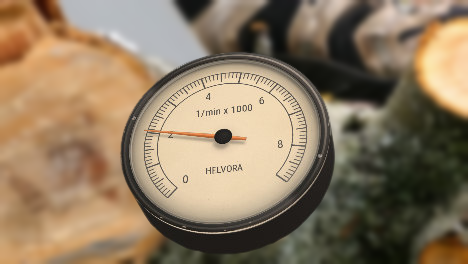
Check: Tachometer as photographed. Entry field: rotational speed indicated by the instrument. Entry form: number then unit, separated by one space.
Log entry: 2000 rpm
